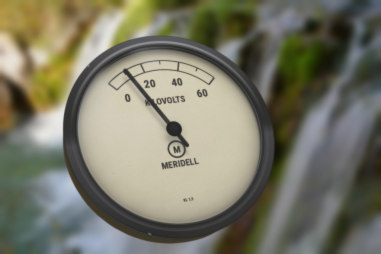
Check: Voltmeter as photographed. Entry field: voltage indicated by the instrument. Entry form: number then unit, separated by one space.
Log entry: 10 kV
